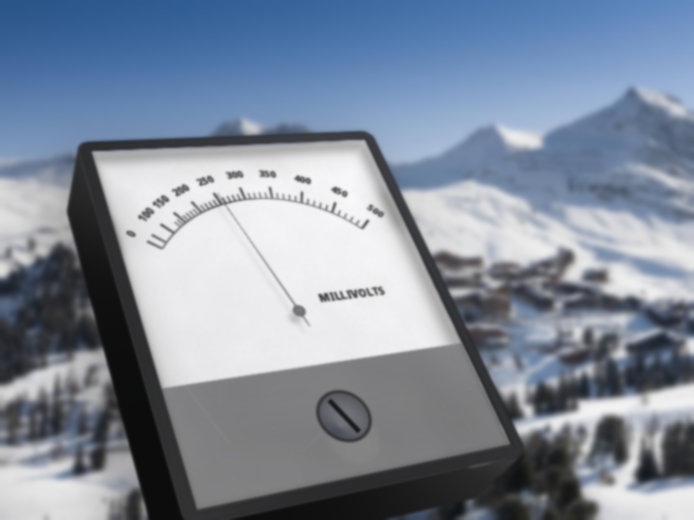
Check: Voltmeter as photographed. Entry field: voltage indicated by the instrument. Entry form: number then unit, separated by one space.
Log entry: 250 mV
